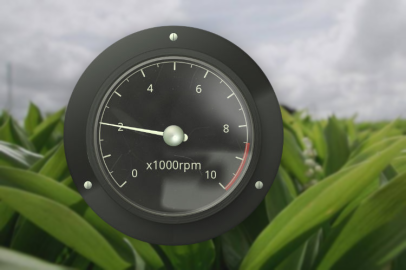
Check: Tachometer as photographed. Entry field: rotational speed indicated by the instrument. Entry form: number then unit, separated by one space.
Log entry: 2000 rpm
